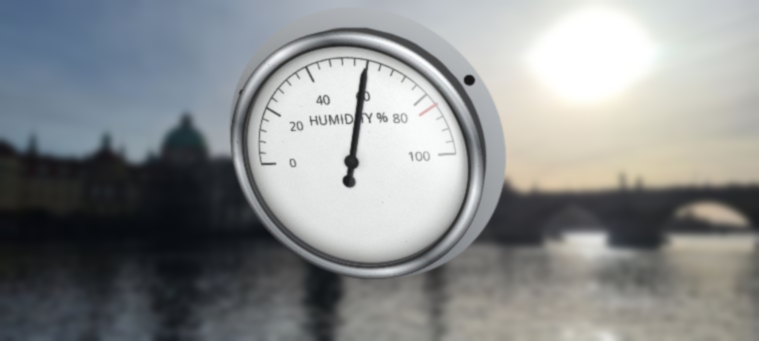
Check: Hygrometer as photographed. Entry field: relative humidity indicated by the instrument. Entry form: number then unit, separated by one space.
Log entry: 60 %
